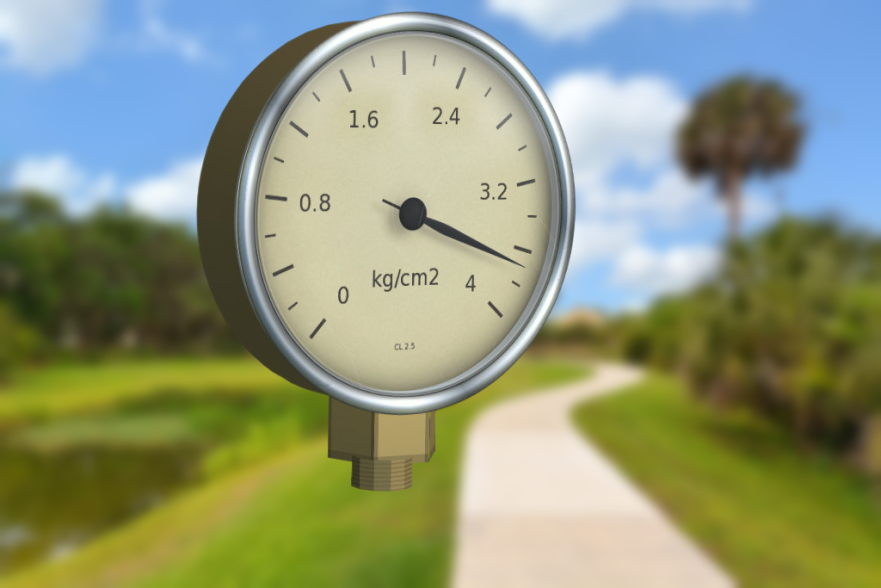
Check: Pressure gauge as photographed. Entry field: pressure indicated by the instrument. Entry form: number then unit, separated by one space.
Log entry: 3.7 kg/cm²
